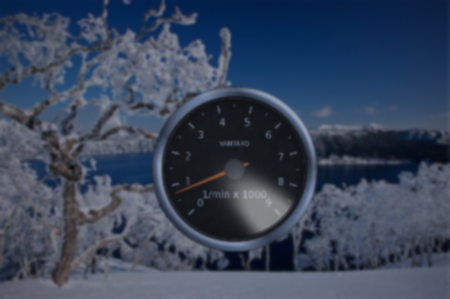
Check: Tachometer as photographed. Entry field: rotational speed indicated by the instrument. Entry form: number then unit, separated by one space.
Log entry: 750 rpm
